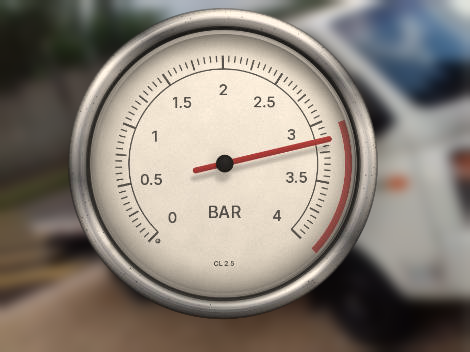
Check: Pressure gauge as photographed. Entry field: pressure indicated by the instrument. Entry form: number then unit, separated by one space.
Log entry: 3.15 bar
